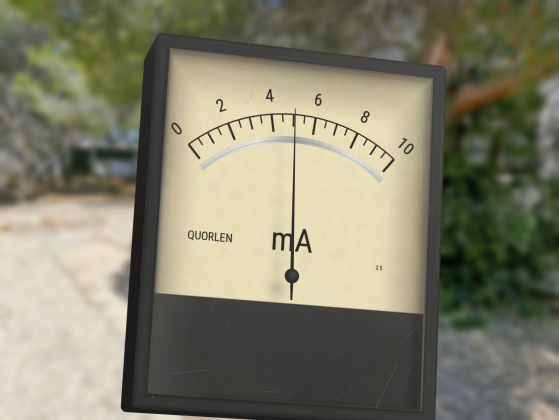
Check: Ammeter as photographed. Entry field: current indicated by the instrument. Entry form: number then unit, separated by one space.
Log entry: 5 mA
